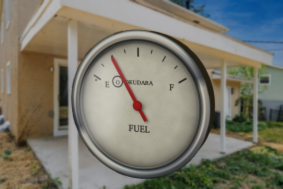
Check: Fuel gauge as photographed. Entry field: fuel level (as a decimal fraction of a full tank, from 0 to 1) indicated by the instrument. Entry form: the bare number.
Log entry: 0.25
